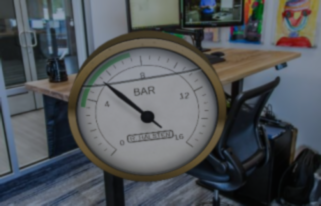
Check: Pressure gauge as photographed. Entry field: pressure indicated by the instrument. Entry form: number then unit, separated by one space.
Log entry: 5.5 bar
